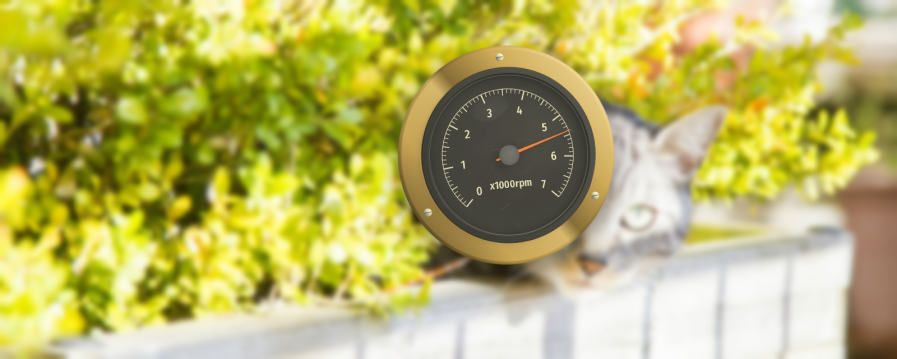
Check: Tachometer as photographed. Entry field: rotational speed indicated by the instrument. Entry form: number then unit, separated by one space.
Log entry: 5400 rpm
